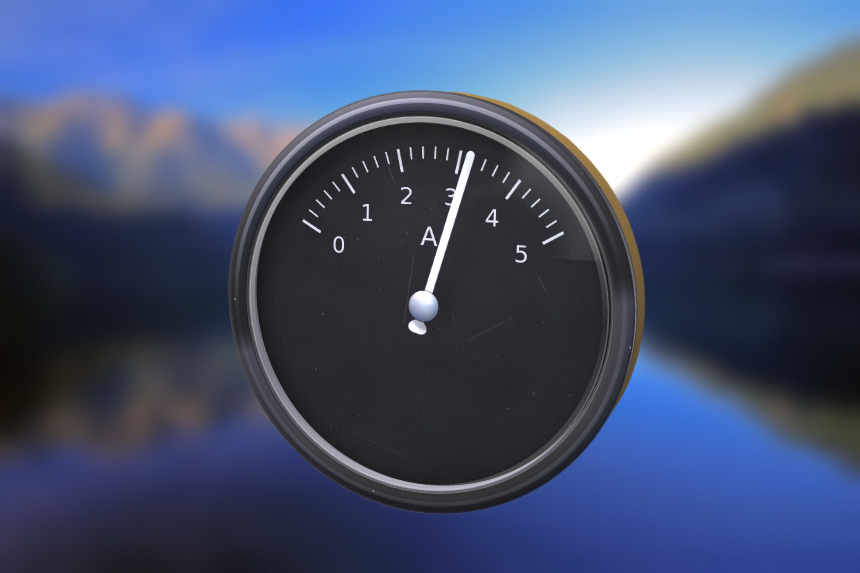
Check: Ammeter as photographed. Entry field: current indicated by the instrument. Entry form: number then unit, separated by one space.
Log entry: 3.2 A
